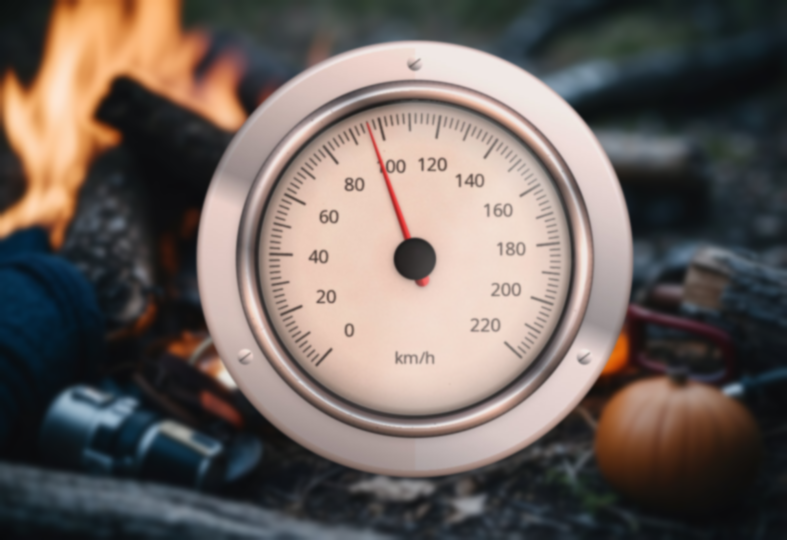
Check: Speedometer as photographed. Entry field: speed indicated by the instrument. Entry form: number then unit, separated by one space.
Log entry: 96 km/h
